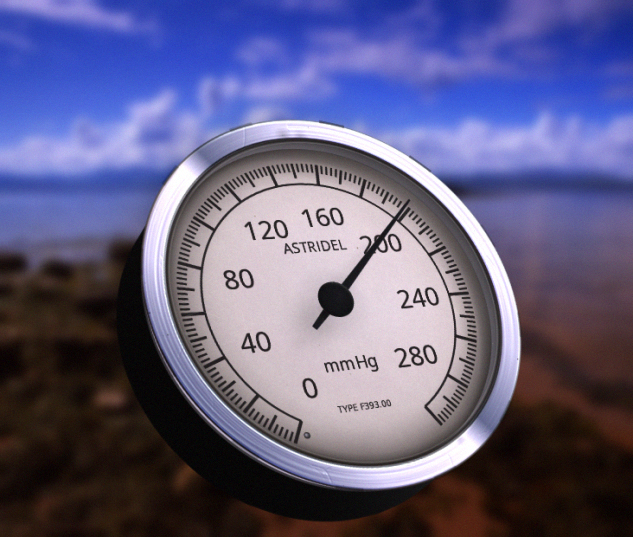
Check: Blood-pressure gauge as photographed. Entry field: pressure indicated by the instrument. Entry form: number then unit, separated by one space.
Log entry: 198 mmHg
